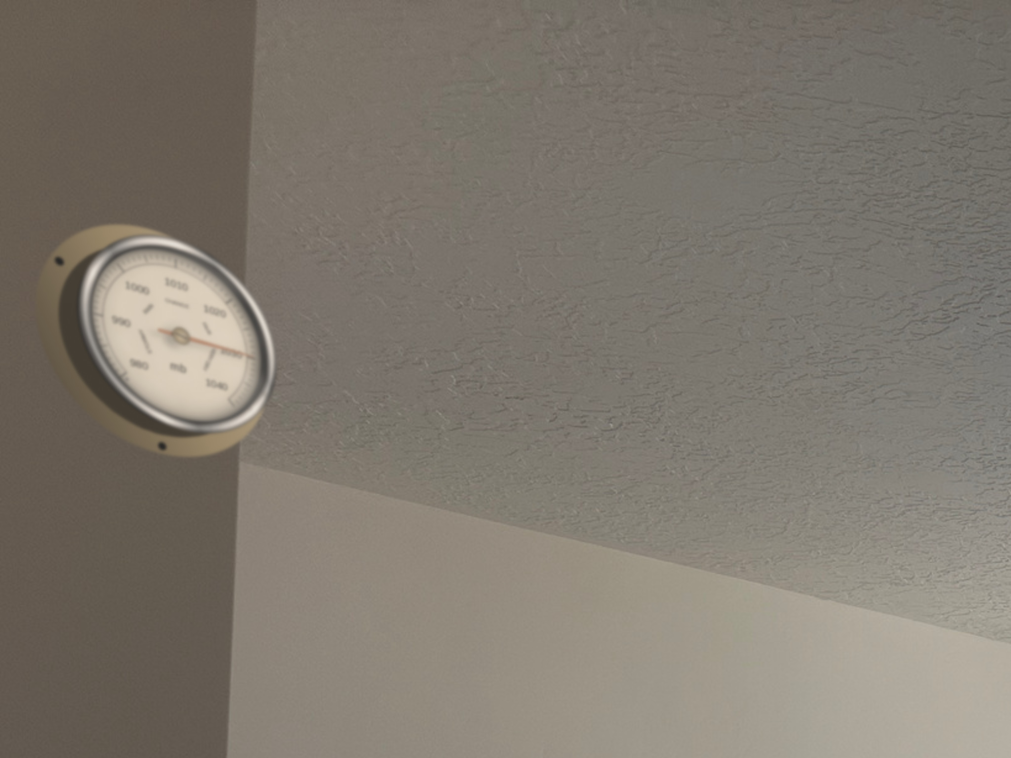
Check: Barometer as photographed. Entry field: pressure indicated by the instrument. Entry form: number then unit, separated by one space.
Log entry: 1030 mbar
